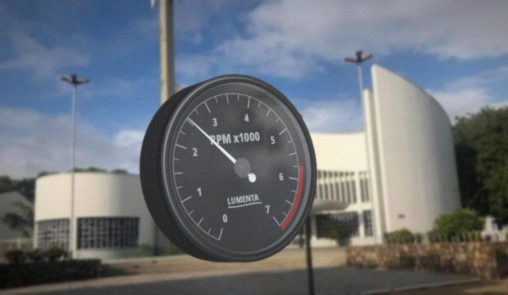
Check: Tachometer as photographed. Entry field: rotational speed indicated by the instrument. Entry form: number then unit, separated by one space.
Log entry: 2500 rpm
